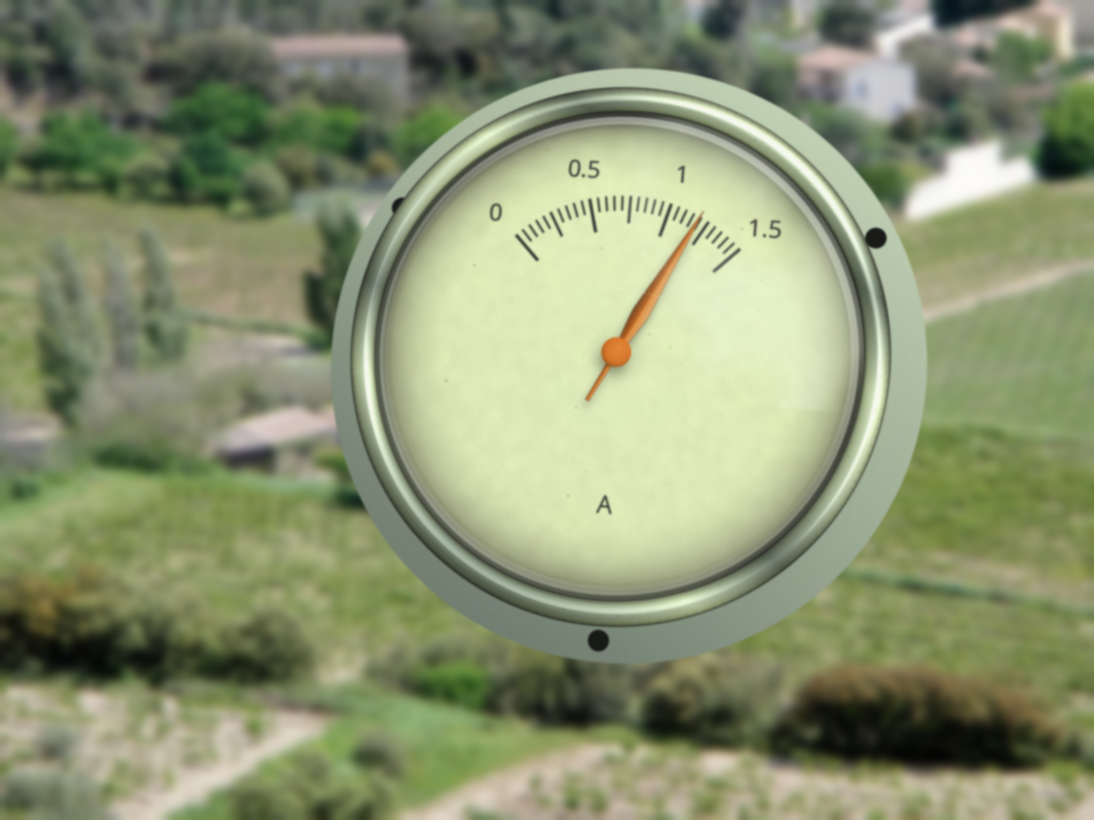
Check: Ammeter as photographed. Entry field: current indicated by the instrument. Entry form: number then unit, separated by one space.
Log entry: 1.2 A
